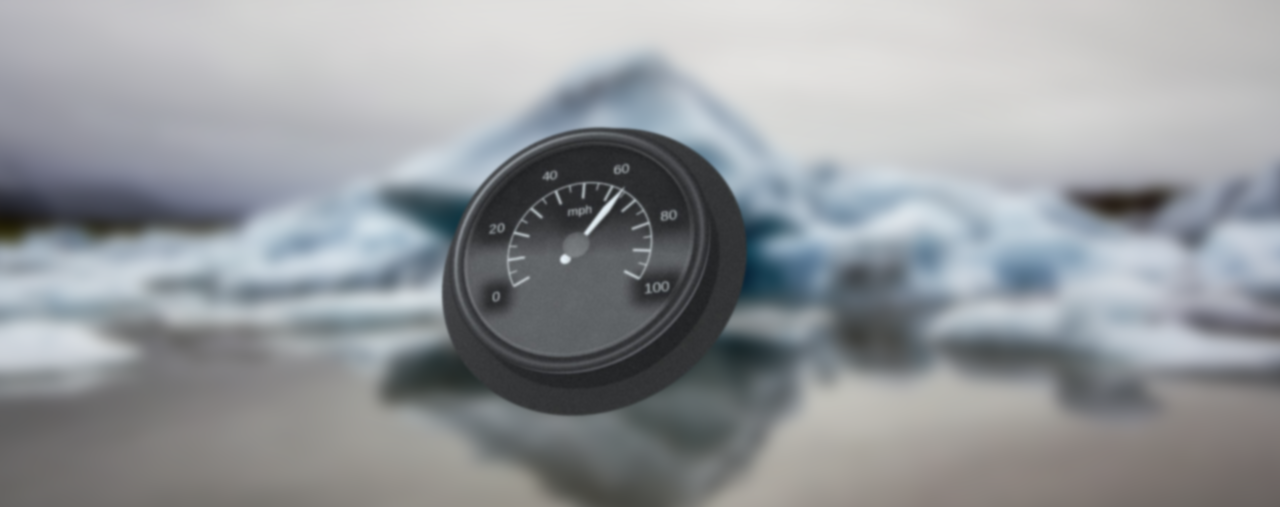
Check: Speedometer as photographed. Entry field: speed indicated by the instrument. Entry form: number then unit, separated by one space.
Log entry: 65 mph
